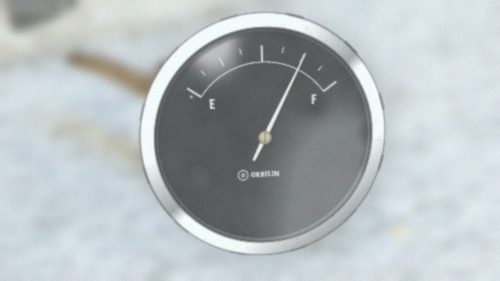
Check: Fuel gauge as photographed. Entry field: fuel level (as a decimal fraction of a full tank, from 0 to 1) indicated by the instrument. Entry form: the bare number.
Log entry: 0.75
